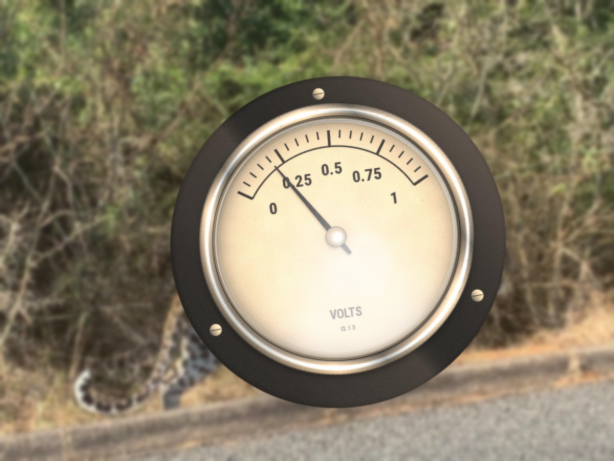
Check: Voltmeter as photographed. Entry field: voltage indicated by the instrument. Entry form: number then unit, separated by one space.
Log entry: 0.2 V
